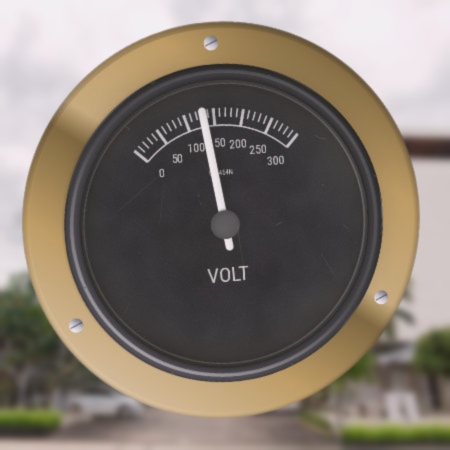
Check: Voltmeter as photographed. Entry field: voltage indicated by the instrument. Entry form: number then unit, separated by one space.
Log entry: 130 V
